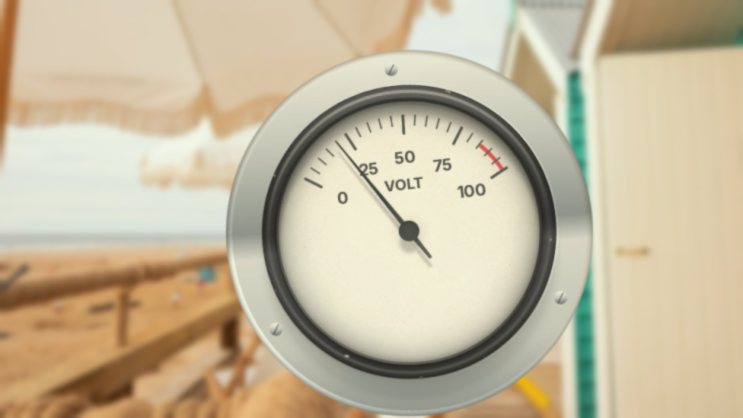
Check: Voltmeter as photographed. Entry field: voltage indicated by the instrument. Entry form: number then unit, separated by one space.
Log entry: 20 V
